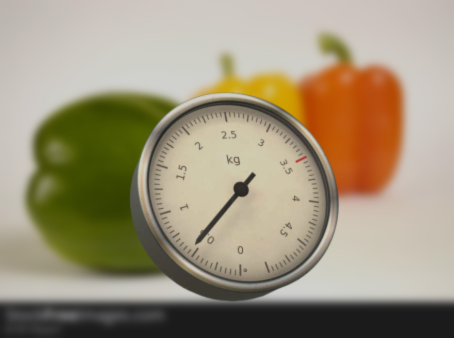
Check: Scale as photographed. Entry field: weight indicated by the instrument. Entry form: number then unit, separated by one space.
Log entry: 0.55 kg
